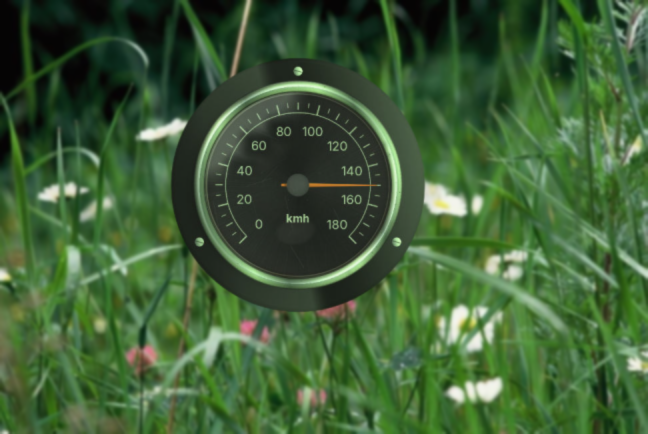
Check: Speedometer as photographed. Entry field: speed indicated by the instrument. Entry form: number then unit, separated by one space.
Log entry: 150 km/h
